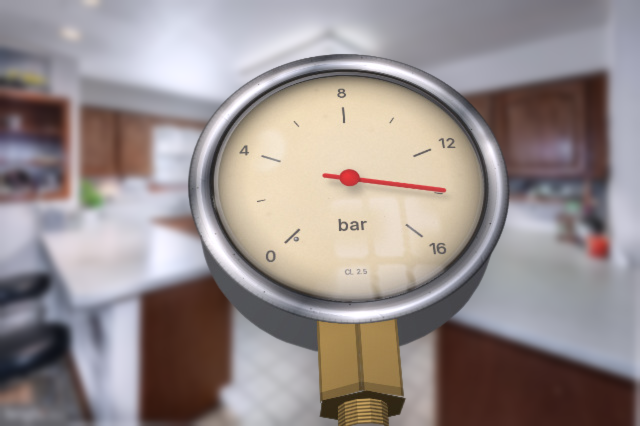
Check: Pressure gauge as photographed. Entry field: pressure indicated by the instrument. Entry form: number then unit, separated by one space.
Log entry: 14 bar
